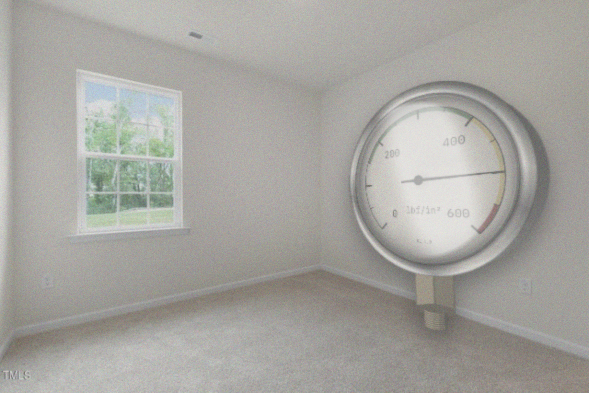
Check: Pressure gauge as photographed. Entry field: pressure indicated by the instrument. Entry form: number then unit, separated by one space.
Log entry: 500 psi
